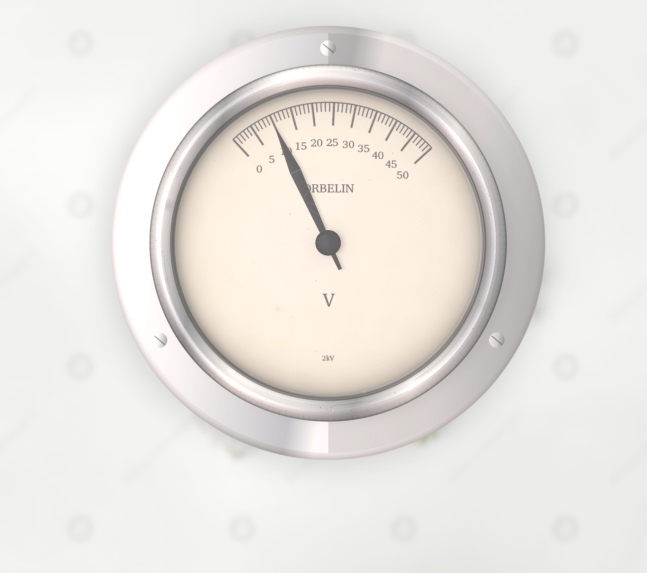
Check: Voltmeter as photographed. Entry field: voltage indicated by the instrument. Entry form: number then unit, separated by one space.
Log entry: 10 V
